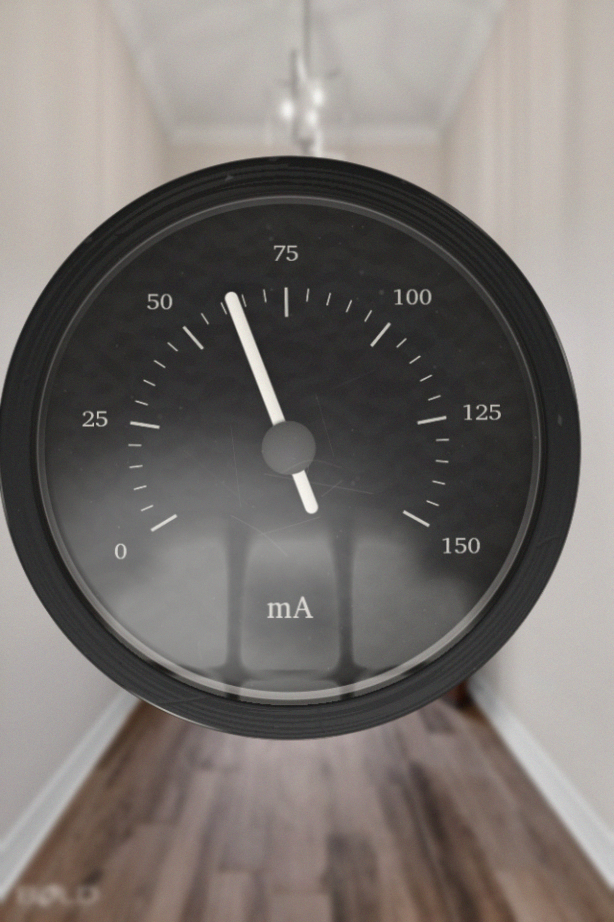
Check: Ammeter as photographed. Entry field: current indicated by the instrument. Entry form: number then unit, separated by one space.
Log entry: 62.5 mA
